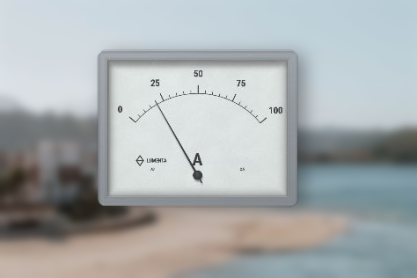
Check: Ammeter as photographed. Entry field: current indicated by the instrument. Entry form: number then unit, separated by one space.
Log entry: 20 A
